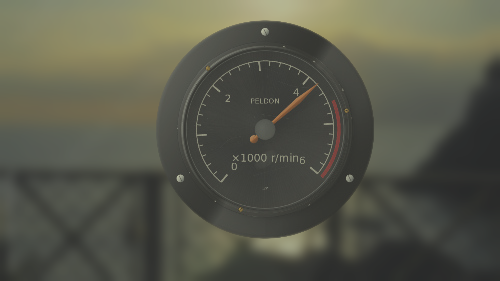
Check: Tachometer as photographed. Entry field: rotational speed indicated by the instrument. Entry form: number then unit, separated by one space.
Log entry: 4200 rpm
